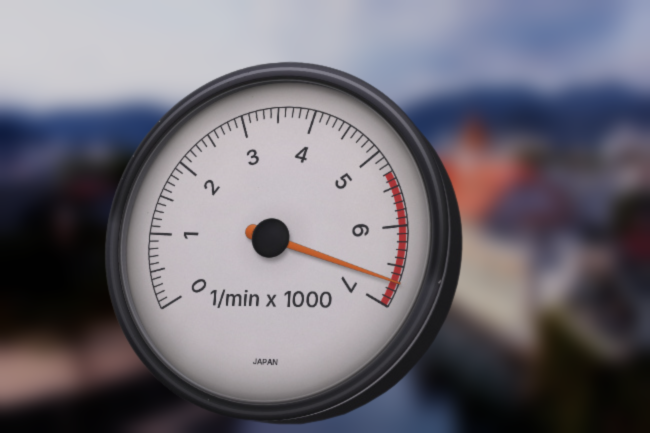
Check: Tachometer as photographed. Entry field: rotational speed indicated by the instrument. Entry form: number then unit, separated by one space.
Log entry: 6700 rpm
